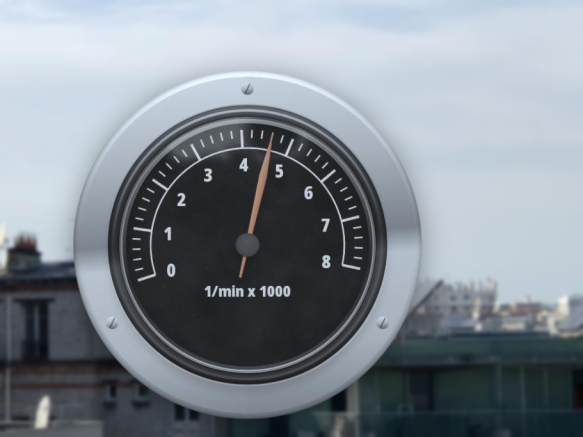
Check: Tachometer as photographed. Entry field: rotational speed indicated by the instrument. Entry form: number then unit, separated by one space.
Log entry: 4600 rpm
